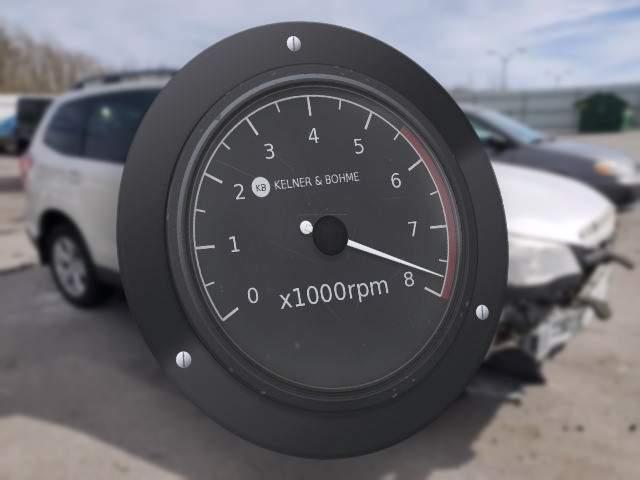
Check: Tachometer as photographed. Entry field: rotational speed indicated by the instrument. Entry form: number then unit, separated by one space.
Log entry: 7750 rpm
